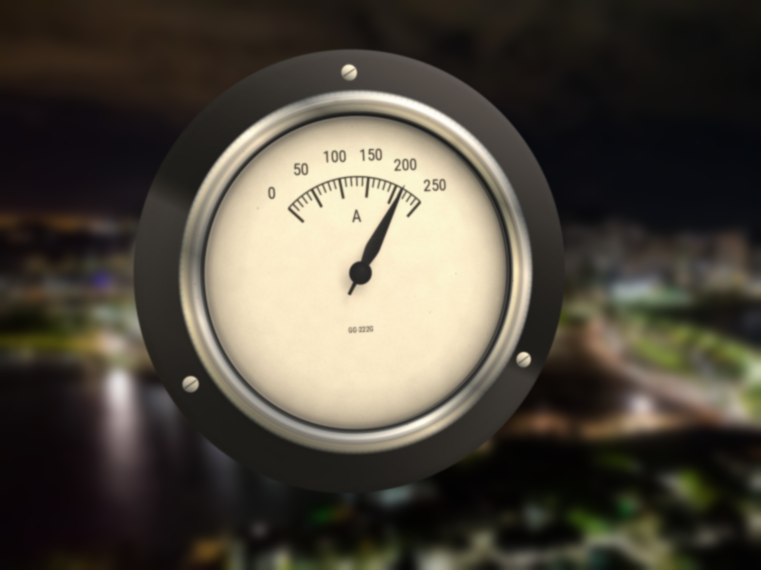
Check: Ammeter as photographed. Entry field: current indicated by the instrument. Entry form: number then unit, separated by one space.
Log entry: 210 A
